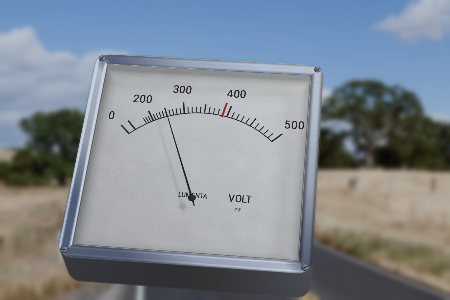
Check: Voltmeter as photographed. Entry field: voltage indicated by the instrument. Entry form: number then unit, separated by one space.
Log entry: 250 V
